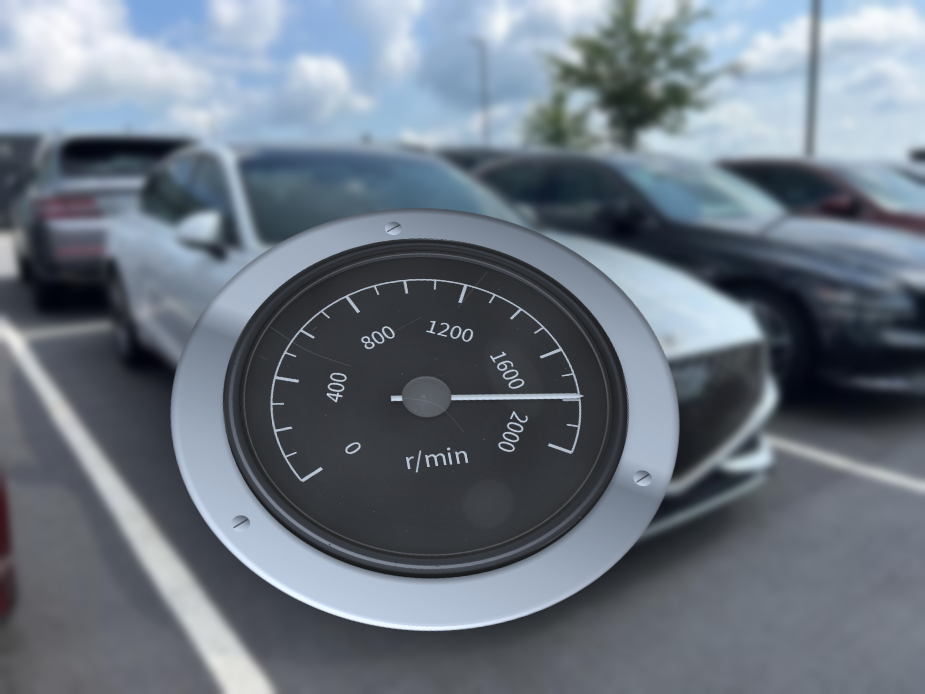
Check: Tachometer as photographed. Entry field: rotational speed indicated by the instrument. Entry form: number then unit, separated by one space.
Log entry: 1800 rpm
